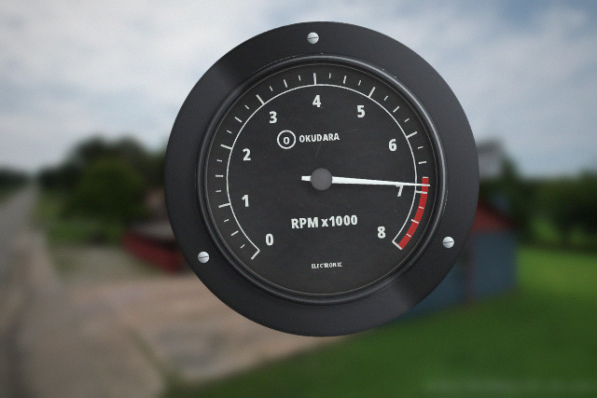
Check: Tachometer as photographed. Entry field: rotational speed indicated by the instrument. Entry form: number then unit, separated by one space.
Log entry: 6875 rpm
